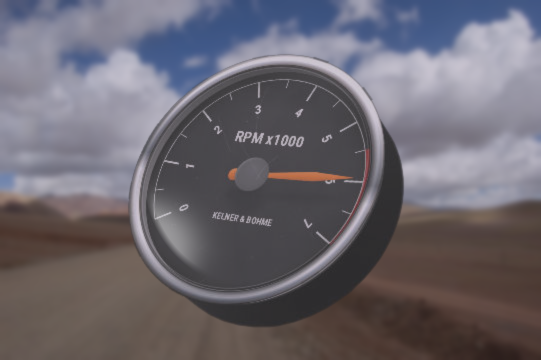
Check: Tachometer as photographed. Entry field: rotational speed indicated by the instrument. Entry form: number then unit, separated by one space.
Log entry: 6000 rpm
